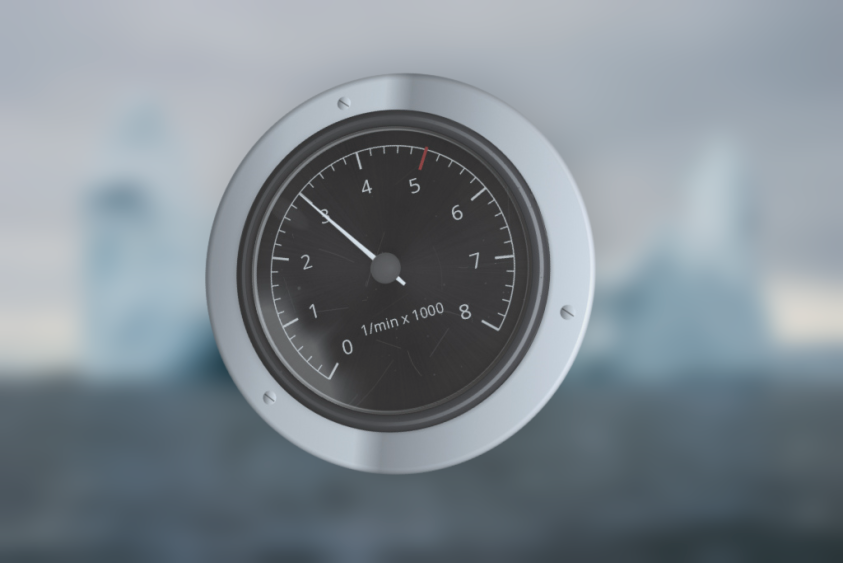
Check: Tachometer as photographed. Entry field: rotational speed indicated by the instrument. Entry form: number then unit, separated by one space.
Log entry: 3000 rpm
